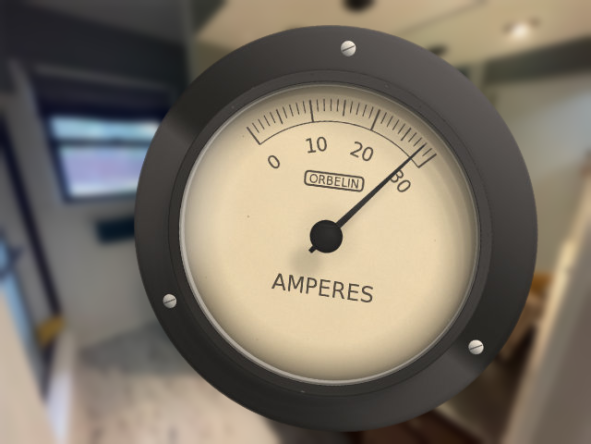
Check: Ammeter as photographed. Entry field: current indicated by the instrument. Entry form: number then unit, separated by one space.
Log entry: 28 A
